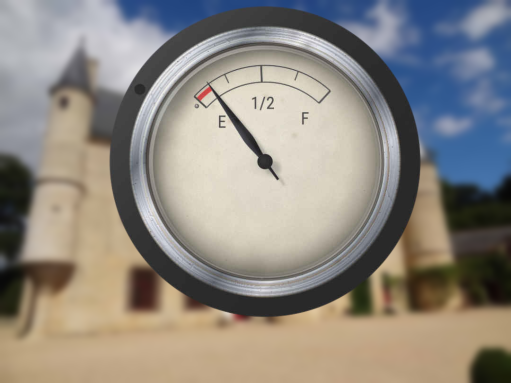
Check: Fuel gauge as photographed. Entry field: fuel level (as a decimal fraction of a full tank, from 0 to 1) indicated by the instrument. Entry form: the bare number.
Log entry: 0.125
